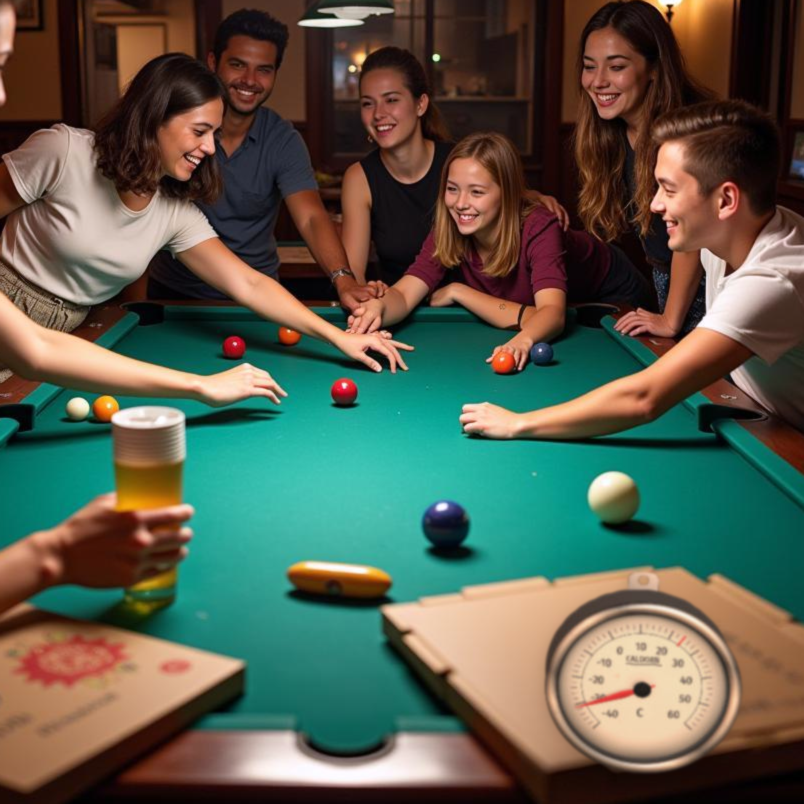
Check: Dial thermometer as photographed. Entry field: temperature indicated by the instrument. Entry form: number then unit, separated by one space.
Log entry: -30 °C
